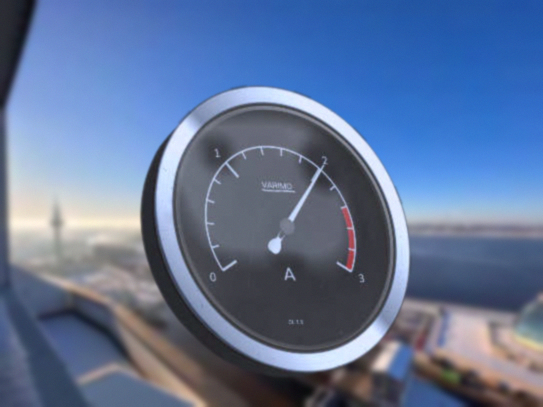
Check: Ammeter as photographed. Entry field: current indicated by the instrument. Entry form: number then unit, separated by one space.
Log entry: 2 A
